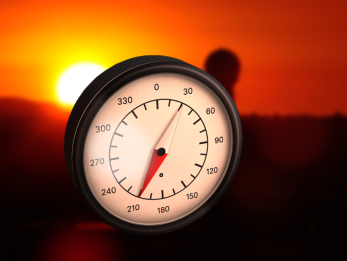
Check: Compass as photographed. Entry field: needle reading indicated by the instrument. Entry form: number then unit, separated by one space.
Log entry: 210 °
